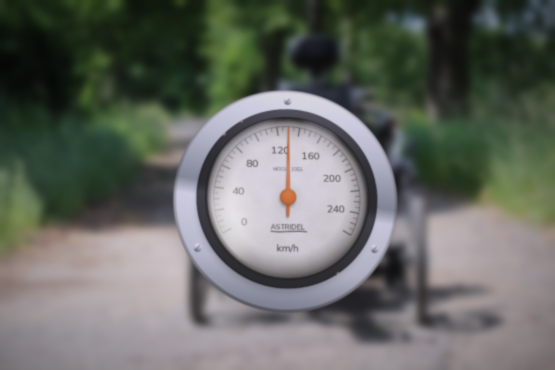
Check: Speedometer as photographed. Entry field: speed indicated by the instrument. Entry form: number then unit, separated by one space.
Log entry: 130 km/h
